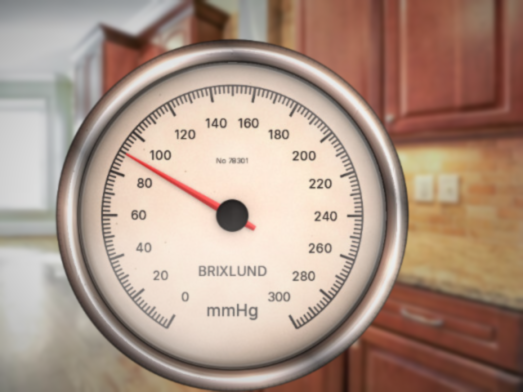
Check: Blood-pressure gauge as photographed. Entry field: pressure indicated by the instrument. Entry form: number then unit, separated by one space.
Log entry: 90 mmHg
